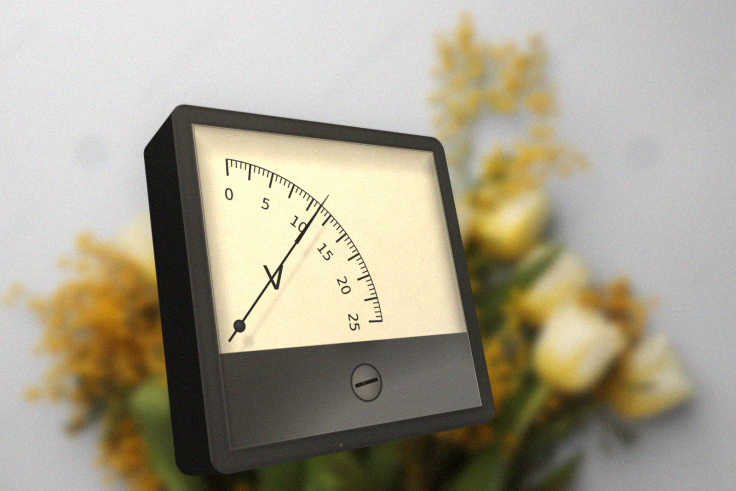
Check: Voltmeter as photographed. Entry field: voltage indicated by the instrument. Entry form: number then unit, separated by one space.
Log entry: 11 V
